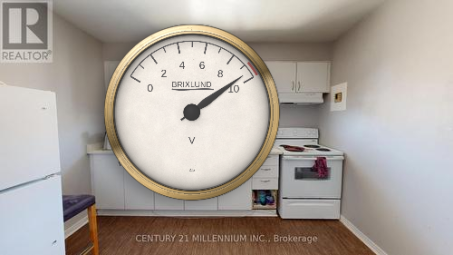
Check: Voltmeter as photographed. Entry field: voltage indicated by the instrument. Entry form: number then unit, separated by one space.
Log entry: 9.5 V
